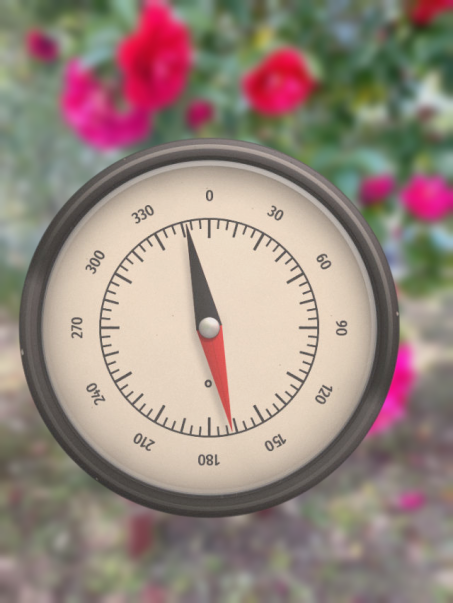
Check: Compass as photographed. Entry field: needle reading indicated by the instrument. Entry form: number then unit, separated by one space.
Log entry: 167.5 °
